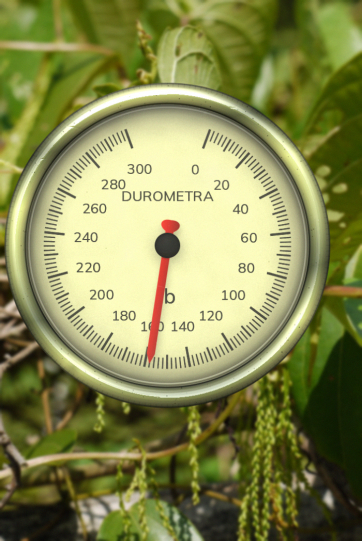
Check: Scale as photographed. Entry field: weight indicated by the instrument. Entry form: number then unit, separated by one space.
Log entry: 158 lb
